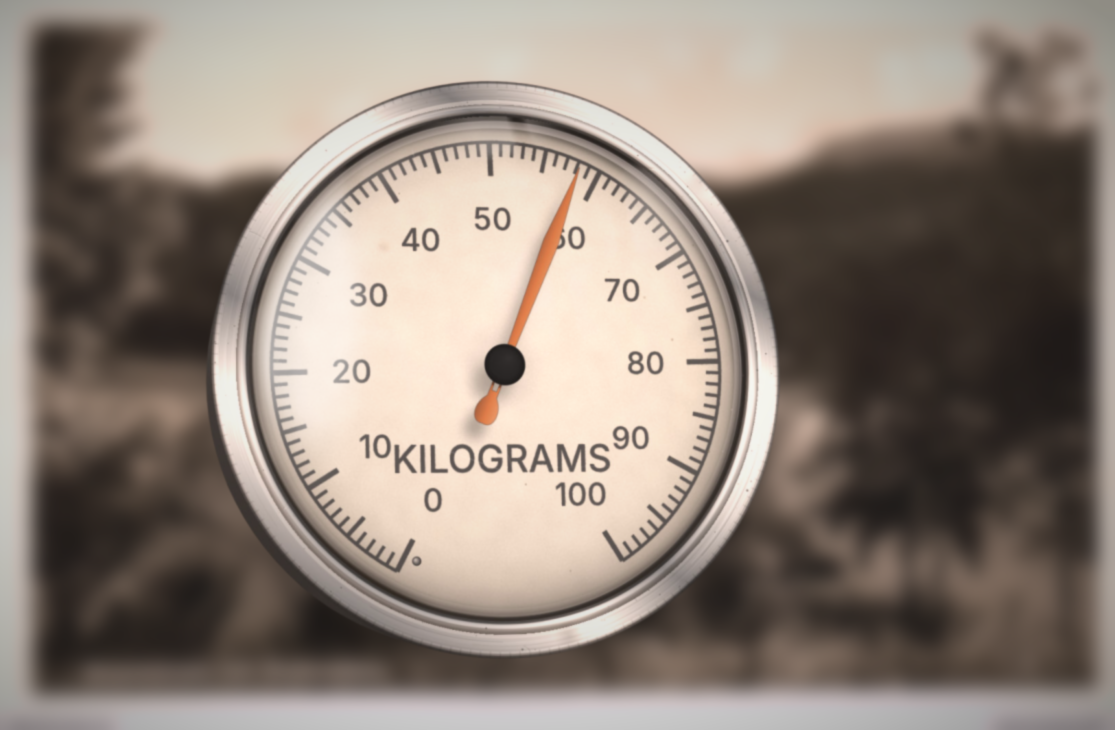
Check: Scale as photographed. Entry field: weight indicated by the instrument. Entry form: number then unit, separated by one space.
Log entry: 58 kg
